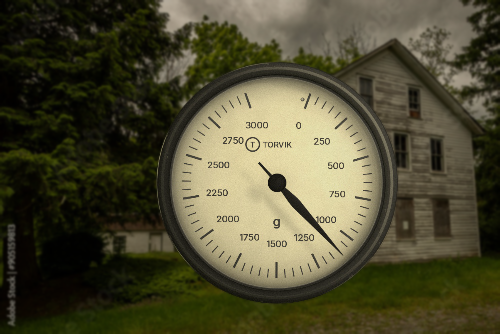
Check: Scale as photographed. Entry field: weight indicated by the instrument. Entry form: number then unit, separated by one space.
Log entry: 1100 g
